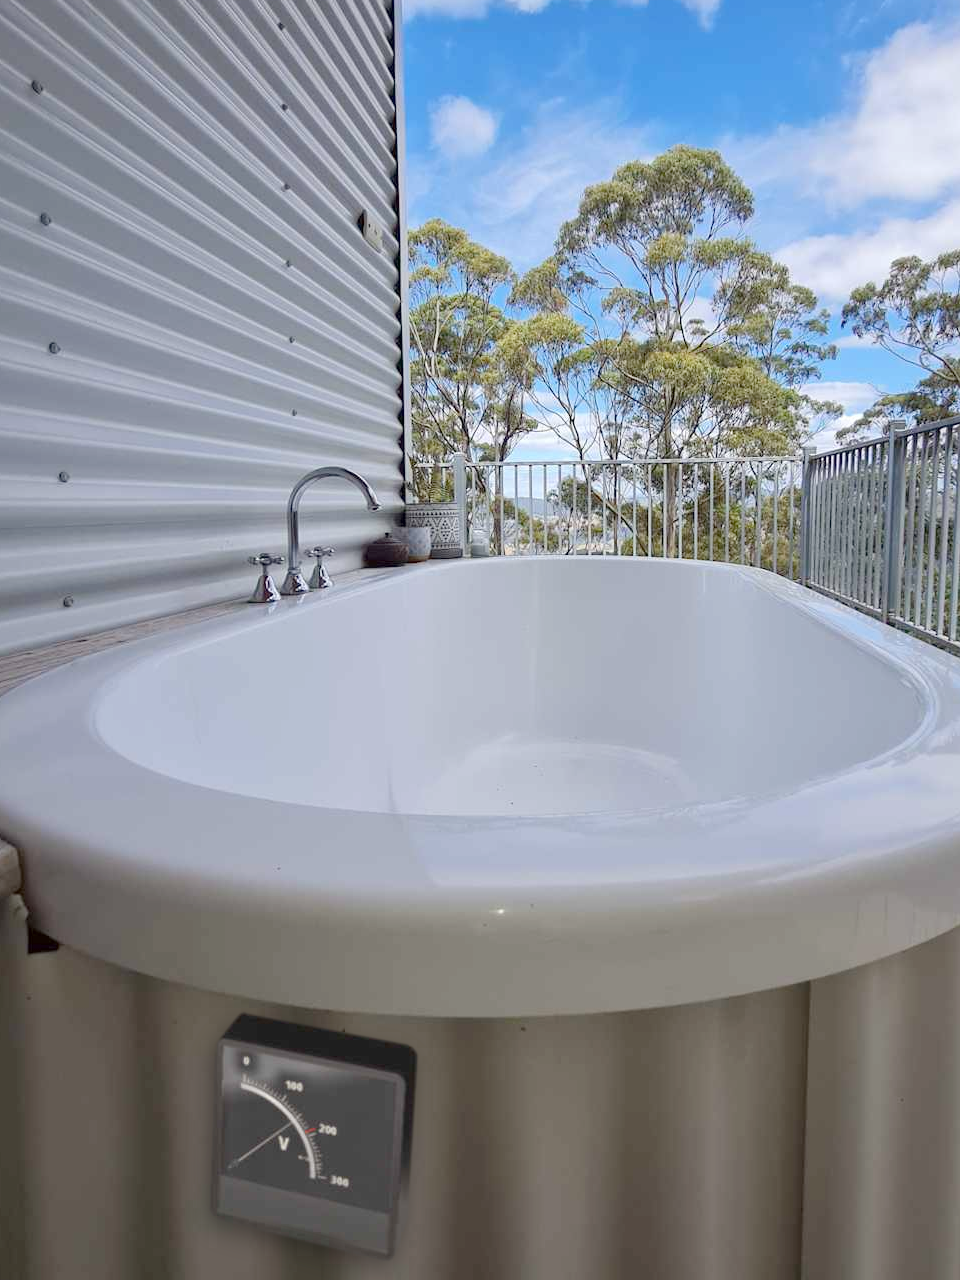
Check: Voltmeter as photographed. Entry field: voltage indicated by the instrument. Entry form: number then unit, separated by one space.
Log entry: 150 V
